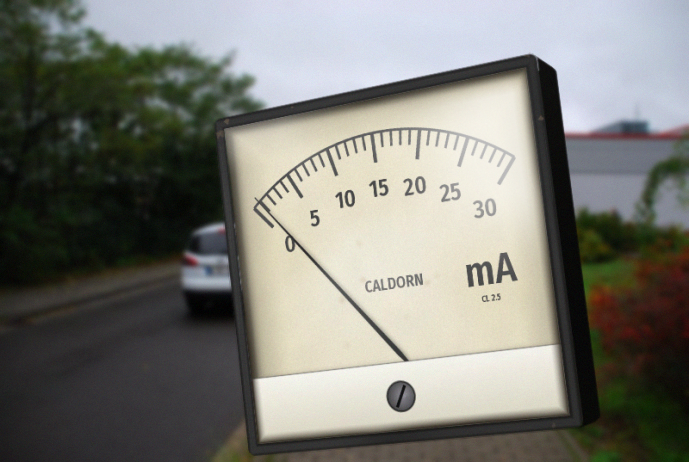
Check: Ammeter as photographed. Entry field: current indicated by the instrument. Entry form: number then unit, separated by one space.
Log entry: 1 mA
